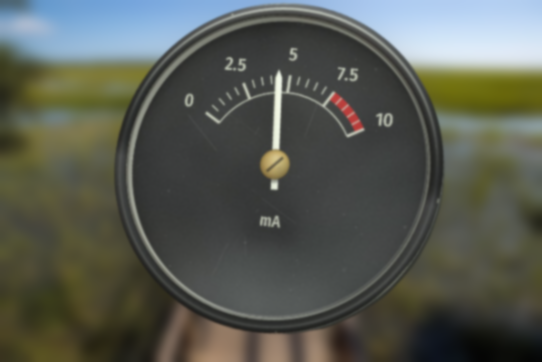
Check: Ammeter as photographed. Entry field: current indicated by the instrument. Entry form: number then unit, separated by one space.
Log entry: 4.5 mA
